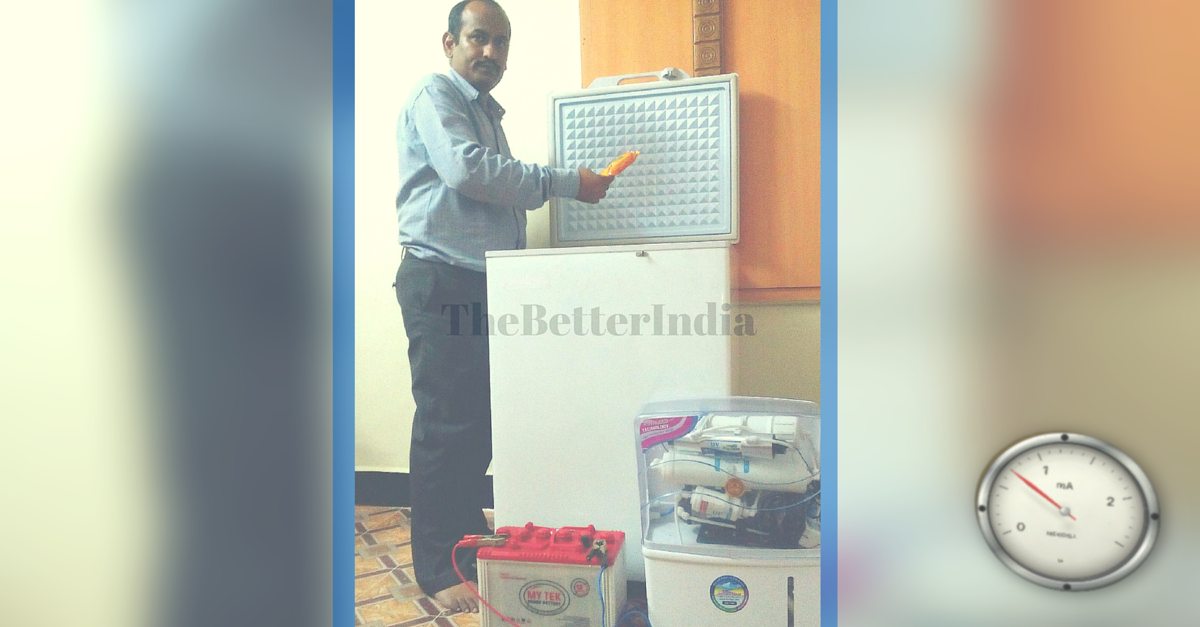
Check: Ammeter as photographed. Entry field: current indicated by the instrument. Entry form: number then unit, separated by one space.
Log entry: 0.7 mA
